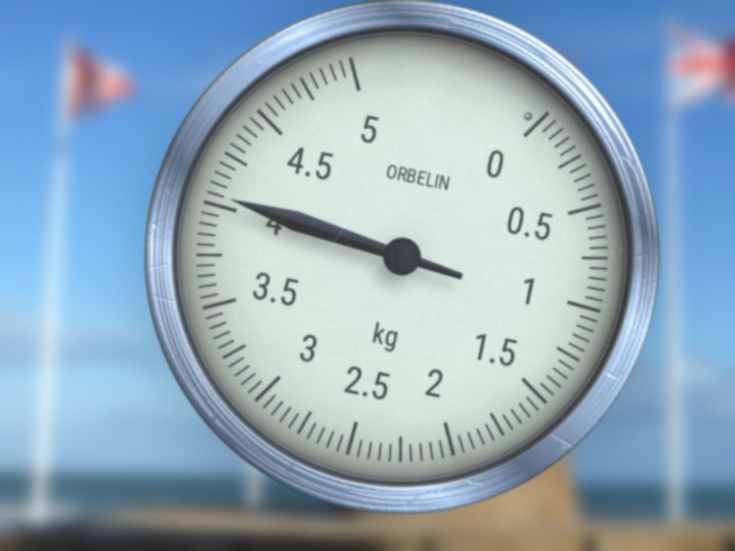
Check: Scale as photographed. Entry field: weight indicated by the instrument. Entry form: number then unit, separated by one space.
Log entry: 4.05 kg
